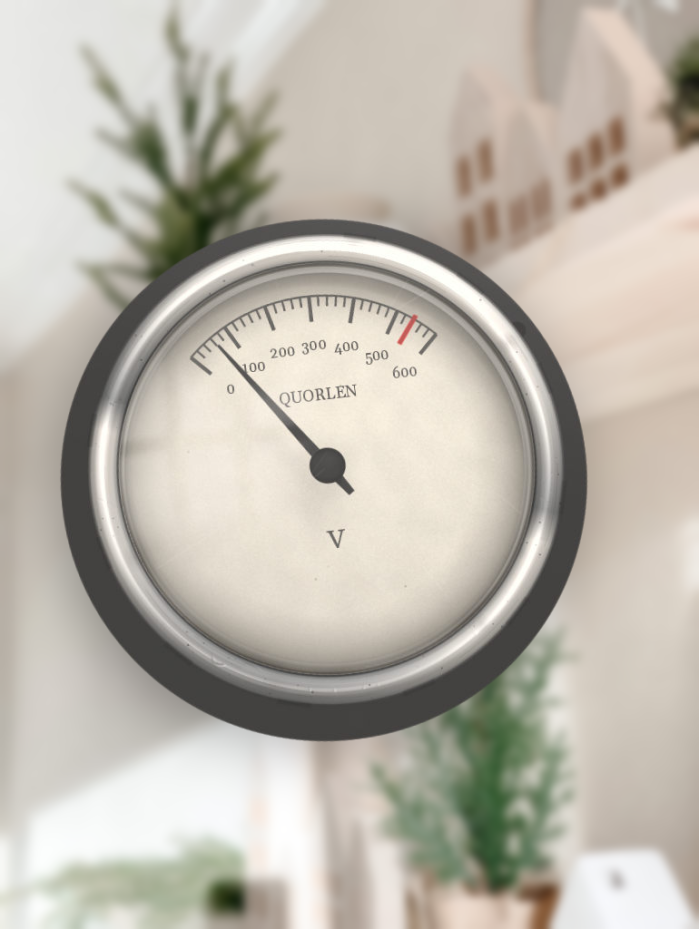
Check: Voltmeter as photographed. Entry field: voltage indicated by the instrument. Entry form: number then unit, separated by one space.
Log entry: 60 V
